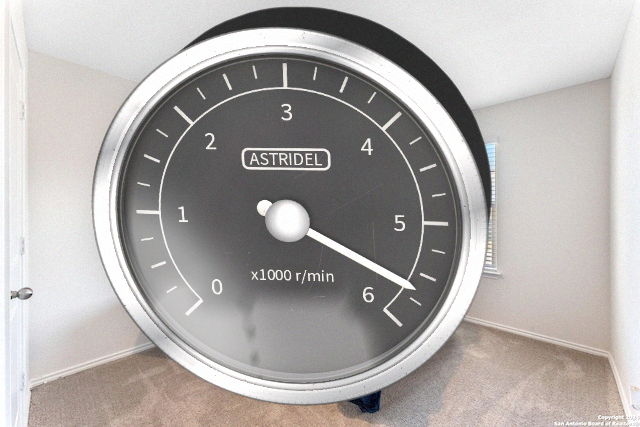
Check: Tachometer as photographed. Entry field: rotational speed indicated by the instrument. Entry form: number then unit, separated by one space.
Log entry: 5625 rpm
